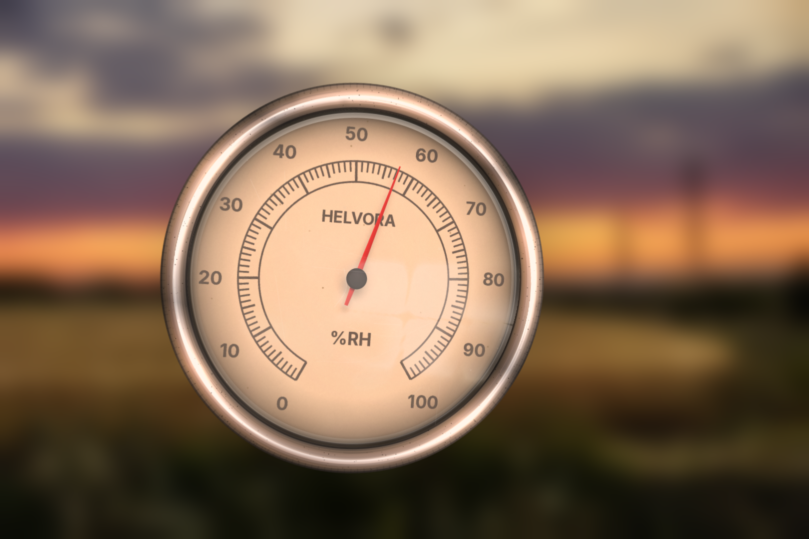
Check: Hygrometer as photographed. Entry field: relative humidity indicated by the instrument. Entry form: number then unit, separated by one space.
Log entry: 57 %
